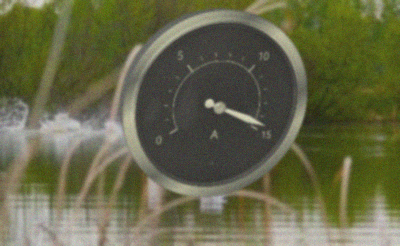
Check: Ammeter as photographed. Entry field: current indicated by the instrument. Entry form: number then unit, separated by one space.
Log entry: 14.5 A
